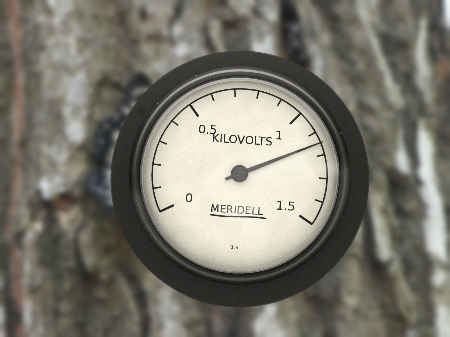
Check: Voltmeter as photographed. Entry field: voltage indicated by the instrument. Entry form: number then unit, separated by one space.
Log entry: 1.15 kV
